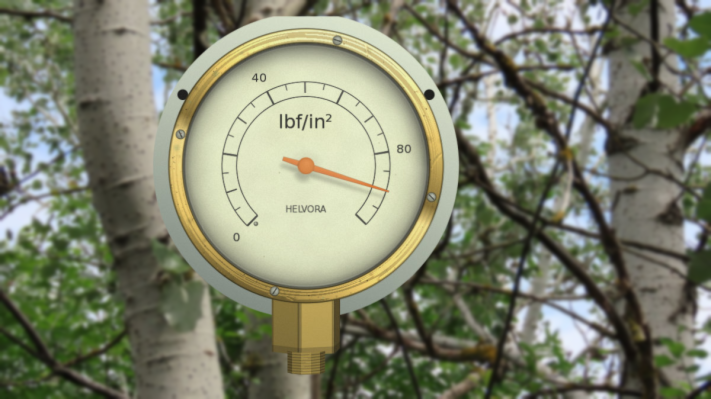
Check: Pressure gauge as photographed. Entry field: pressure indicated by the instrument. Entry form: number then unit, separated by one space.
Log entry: 90 psi
